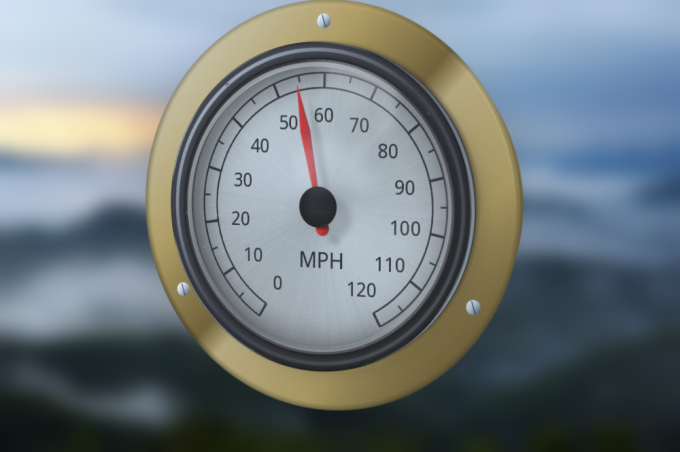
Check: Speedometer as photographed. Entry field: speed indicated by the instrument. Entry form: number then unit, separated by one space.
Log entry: 55 mph
